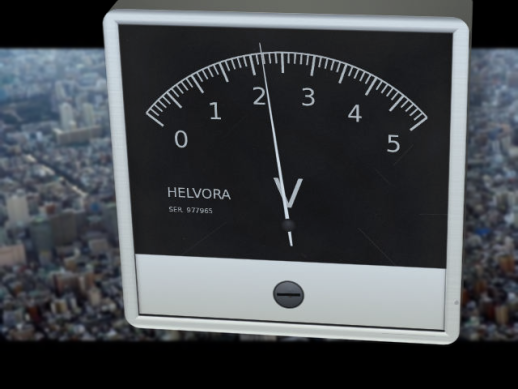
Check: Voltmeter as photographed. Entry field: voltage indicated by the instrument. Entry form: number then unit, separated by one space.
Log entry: 2.2 V
